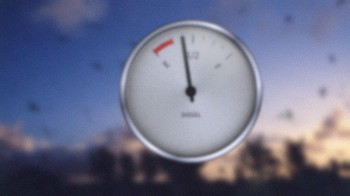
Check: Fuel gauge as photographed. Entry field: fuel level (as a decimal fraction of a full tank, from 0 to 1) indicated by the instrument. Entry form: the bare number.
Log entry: 0.375
